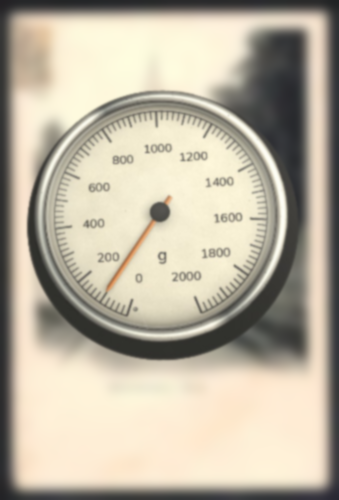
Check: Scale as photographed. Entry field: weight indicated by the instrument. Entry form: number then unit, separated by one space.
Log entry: 100 g
